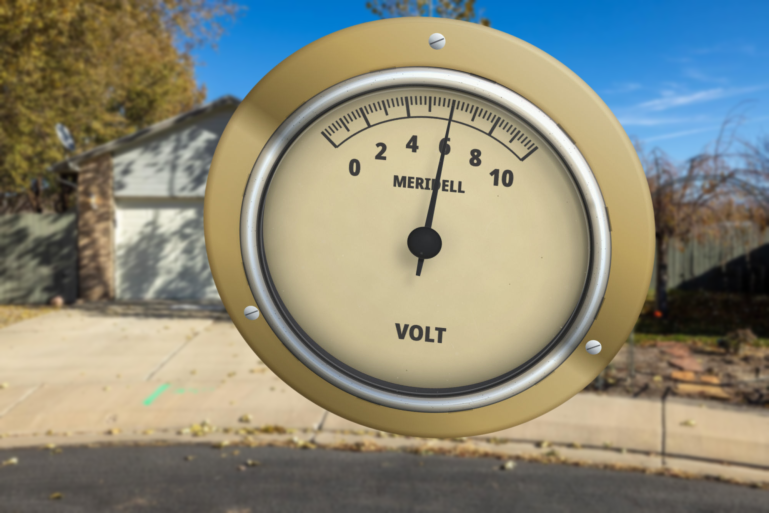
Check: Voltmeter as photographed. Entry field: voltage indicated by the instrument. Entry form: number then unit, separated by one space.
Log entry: 6 V
